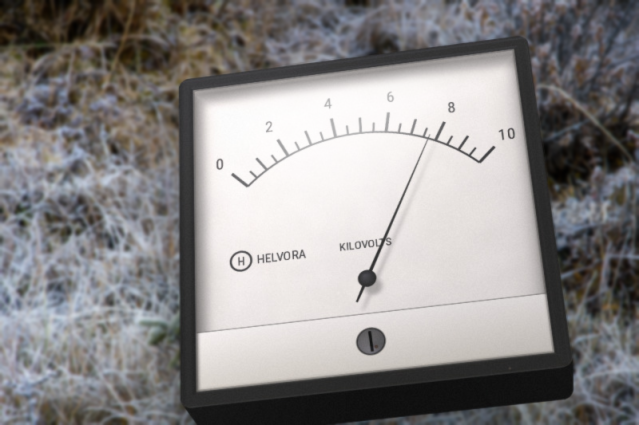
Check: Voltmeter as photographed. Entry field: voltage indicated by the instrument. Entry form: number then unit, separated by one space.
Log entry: 7.75 kV
